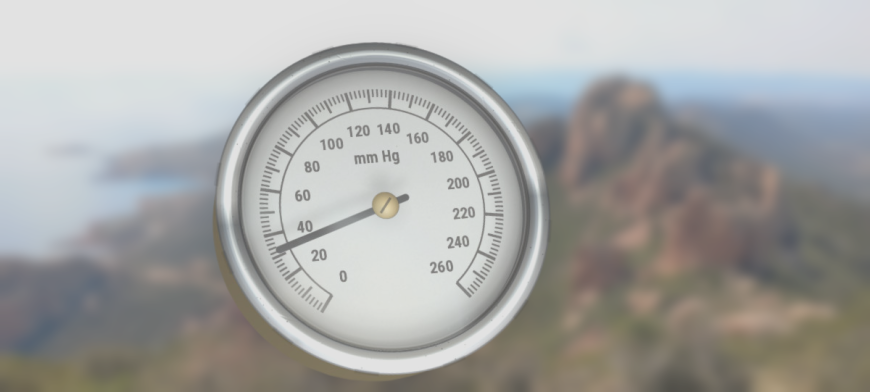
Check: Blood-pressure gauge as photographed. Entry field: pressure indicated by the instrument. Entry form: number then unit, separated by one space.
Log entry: 32 mmHg
